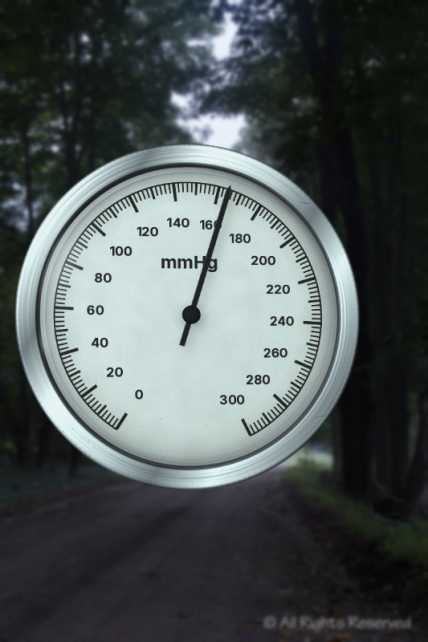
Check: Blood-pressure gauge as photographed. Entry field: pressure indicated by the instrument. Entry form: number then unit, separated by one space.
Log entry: 164 mmHg
